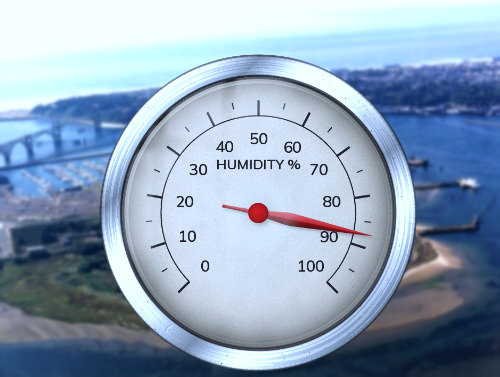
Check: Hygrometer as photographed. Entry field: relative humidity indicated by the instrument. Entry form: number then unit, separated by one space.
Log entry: 87.5 %
